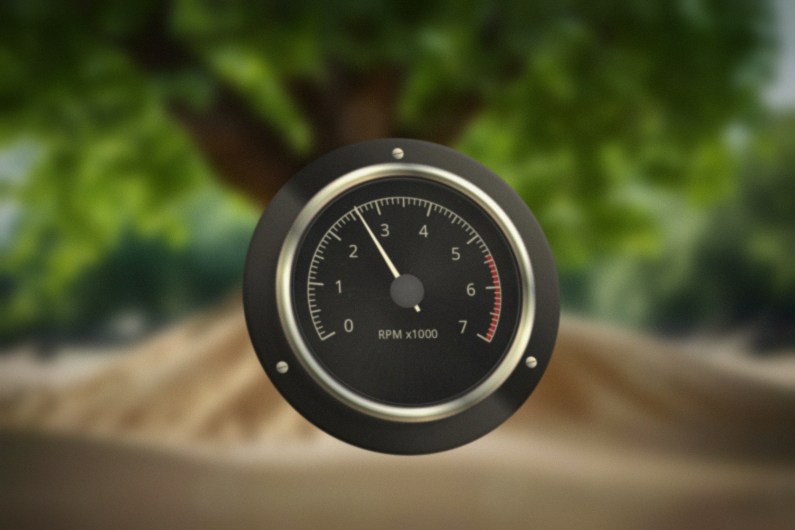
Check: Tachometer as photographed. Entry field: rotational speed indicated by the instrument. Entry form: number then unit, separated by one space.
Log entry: 2600 rpm
